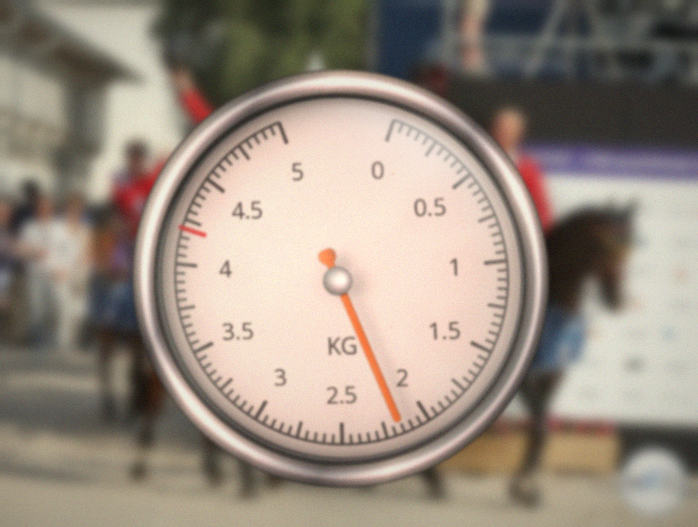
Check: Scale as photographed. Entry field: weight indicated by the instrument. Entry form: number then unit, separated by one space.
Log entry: 2.15 kg
